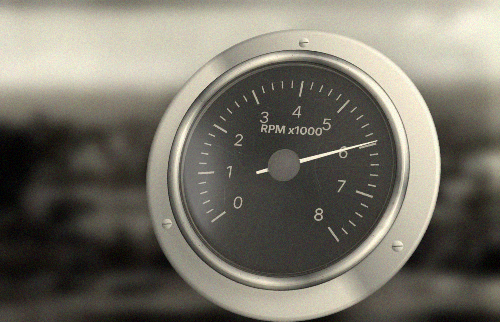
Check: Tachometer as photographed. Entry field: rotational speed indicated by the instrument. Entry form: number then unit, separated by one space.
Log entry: 6000 rpm
